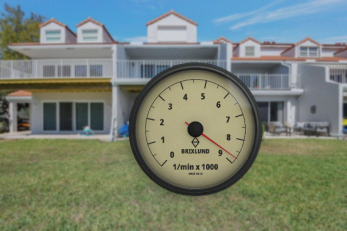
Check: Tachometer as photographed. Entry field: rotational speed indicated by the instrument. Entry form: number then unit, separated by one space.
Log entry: 8750 rpm
